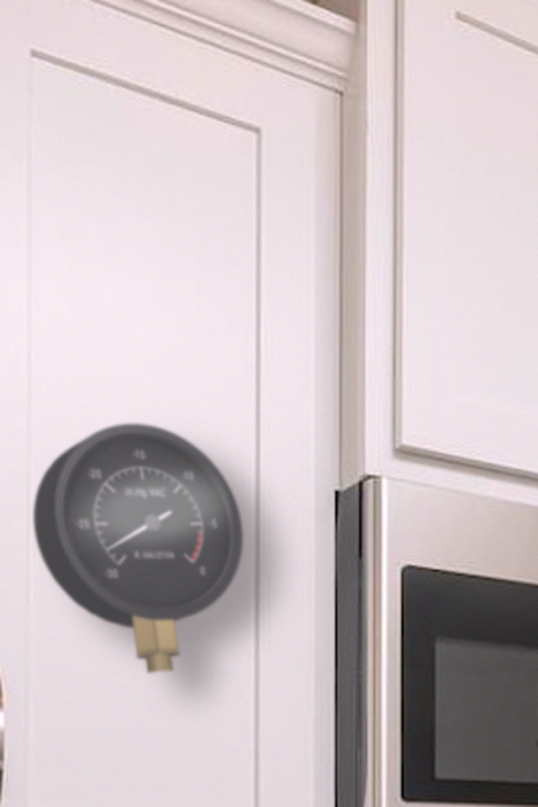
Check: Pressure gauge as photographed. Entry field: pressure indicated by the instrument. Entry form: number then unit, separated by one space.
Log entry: -28 inHg
